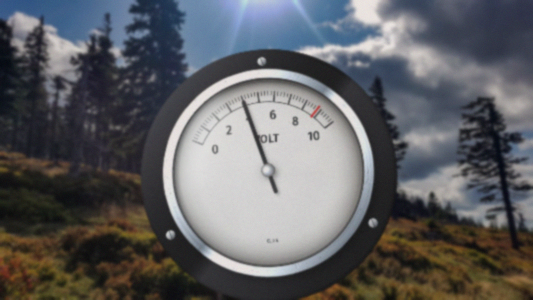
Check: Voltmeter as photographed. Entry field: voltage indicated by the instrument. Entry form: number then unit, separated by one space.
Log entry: 4 V
